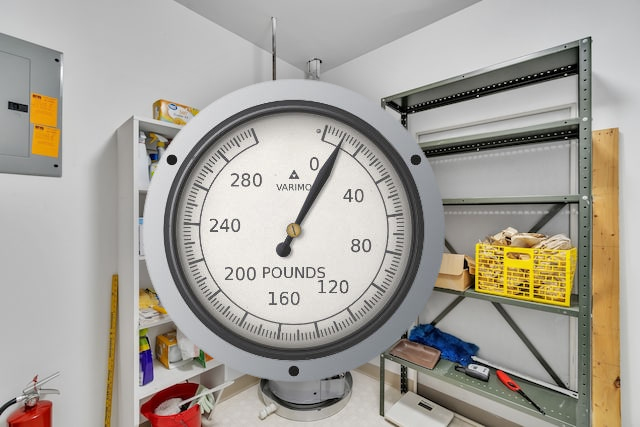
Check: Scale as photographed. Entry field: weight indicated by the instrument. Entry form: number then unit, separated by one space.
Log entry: 10 lb
